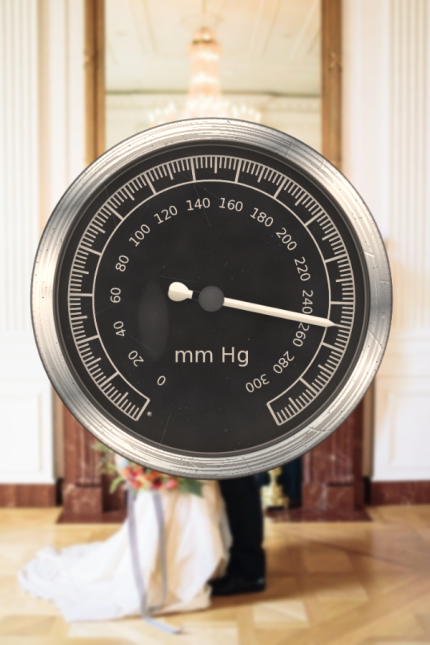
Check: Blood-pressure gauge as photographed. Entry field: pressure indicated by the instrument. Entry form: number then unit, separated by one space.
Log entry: 250 mmHg
